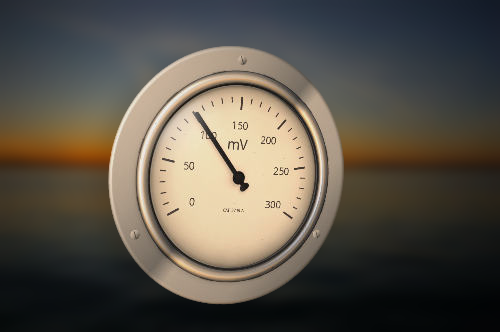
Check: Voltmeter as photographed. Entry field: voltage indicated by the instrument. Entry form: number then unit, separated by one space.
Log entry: 100 mV
